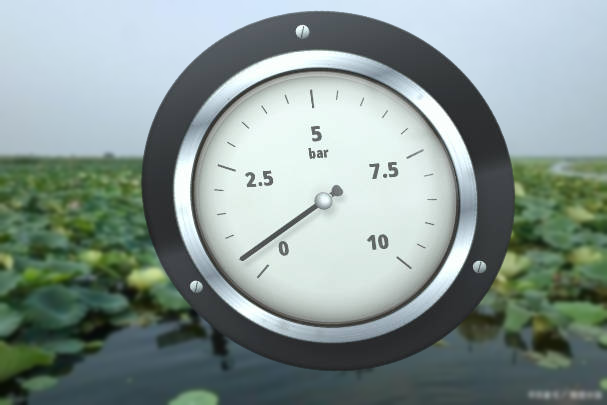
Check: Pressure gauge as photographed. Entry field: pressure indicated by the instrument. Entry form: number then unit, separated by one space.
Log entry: 0.5 bar
